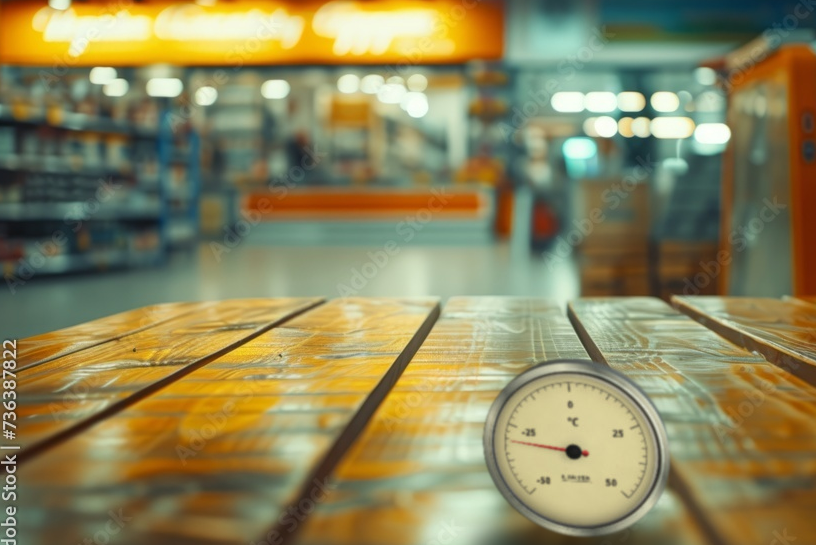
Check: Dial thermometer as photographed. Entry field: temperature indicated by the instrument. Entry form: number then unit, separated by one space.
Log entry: -30 °C
